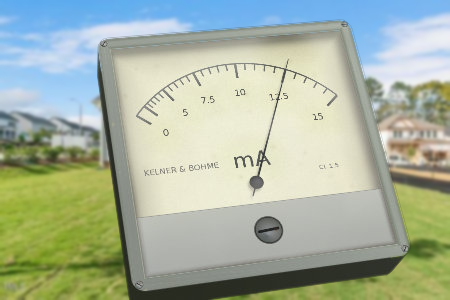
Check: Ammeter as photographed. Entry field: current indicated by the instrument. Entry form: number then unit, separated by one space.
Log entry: 12.5 mA
